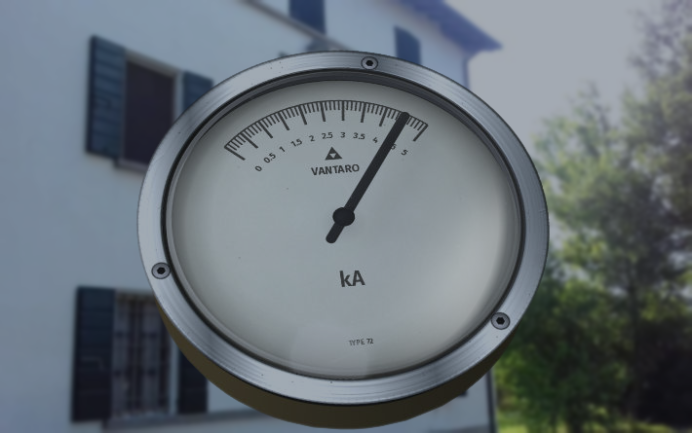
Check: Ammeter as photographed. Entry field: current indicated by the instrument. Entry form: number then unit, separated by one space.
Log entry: 4.5 kA
